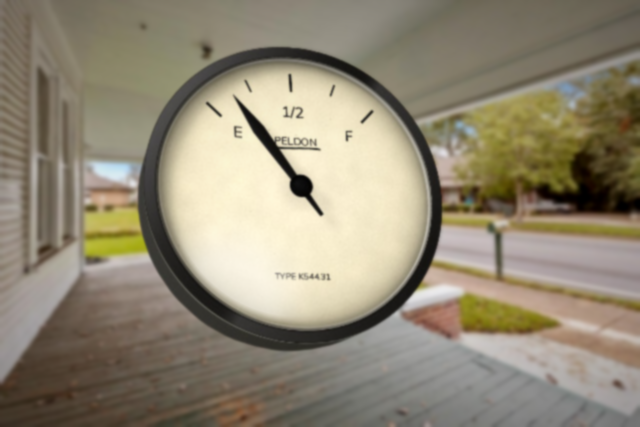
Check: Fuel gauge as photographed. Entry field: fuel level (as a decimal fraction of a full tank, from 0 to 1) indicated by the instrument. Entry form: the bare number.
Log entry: 0.125
